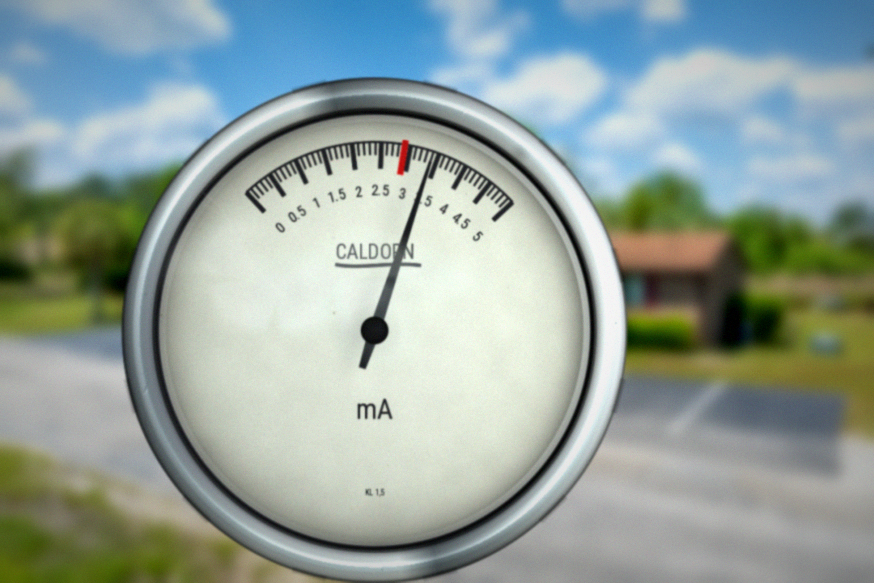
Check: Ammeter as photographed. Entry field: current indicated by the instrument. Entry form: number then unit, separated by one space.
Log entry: 3.4 mA
